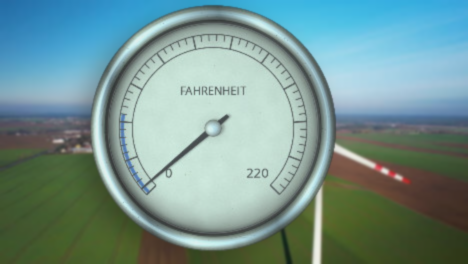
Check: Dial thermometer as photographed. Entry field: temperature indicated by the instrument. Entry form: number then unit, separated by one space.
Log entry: 4 °F
